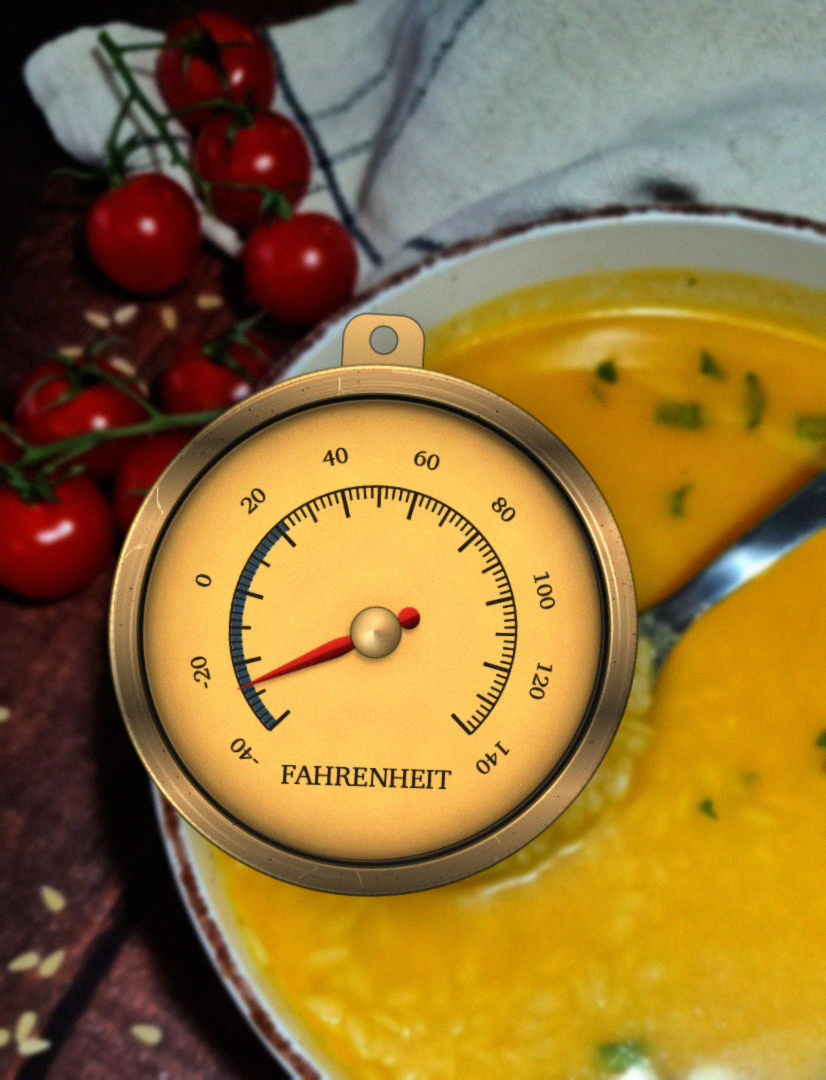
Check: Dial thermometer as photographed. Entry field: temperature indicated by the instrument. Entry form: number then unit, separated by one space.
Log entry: -26 °F
